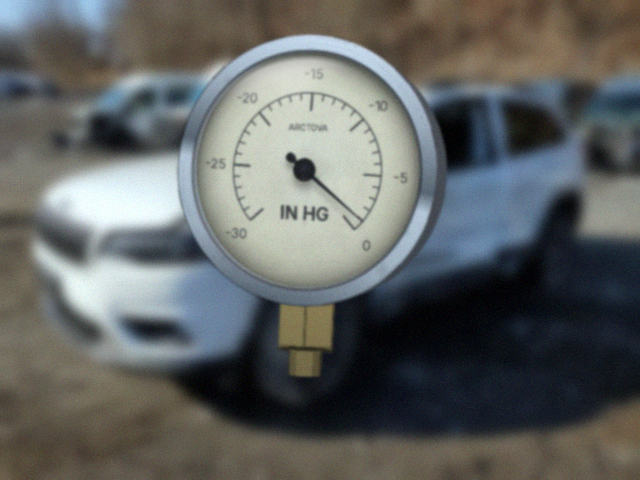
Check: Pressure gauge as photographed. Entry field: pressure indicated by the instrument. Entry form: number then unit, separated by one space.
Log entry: -1 inHg
